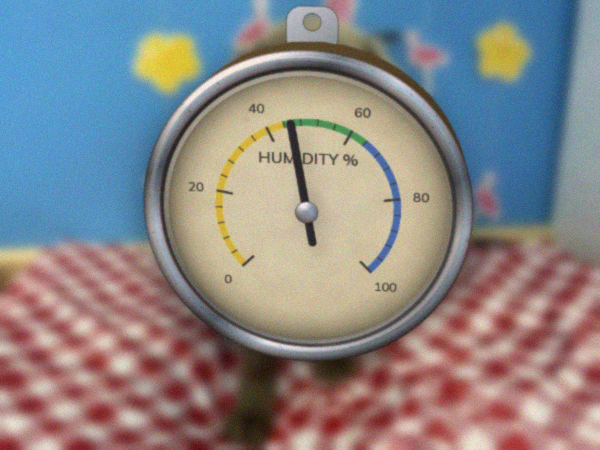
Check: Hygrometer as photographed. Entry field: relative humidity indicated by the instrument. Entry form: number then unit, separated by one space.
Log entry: 46 %
